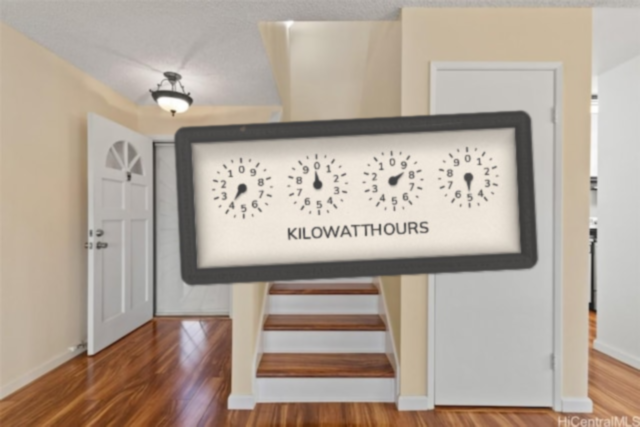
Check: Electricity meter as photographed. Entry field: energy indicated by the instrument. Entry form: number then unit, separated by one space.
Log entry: 3985 kWh
